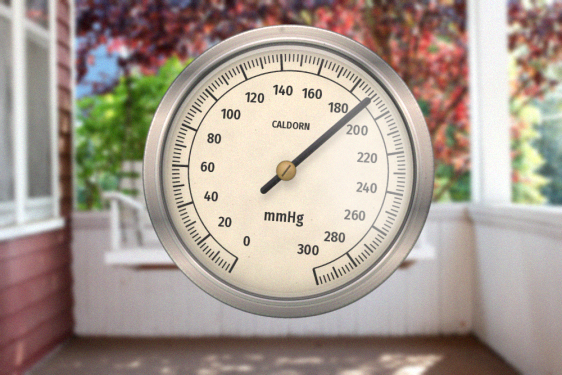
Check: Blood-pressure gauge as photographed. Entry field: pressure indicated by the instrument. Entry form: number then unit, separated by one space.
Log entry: 190 mmHg
